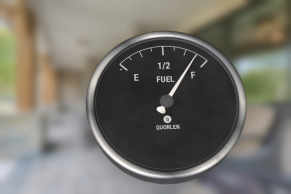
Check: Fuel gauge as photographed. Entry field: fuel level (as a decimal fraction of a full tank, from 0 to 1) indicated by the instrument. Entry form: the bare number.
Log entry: 0.875
